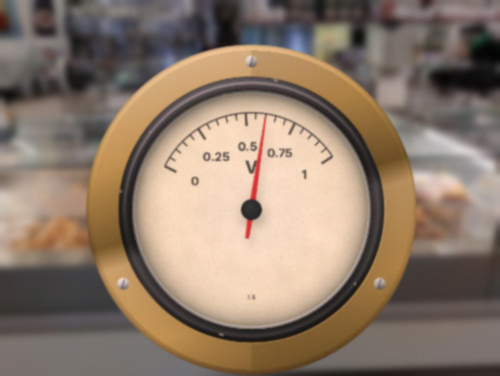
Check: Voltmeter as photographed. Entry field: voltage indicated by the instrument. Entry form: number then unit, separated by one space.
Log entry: 0.6 V
